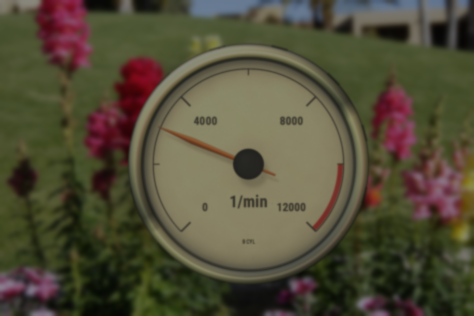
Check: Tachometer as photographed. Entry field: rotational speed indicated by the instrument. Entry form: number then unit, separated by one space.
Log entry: 3000 rpm
